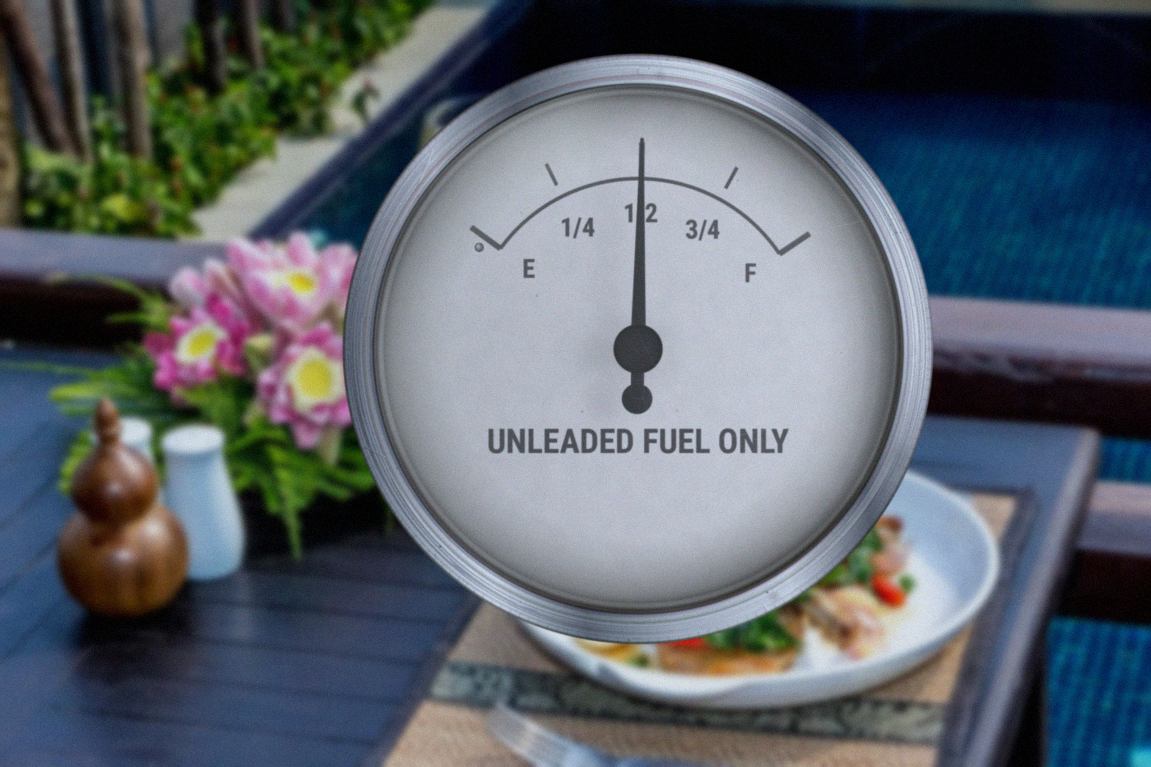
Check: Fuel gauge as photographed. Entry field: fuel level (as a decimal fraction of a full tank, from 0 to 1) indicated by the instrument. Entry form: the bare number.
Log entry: 0.5
